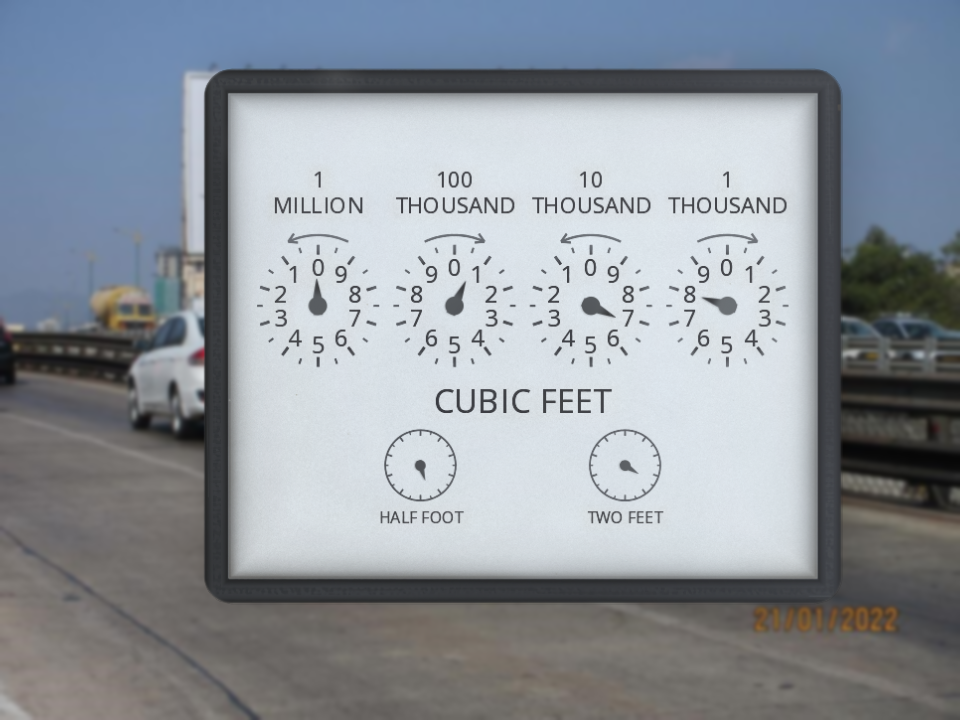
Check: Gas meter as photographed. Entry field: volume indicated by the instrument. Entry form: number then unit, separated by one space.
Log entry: 6800 ft³
